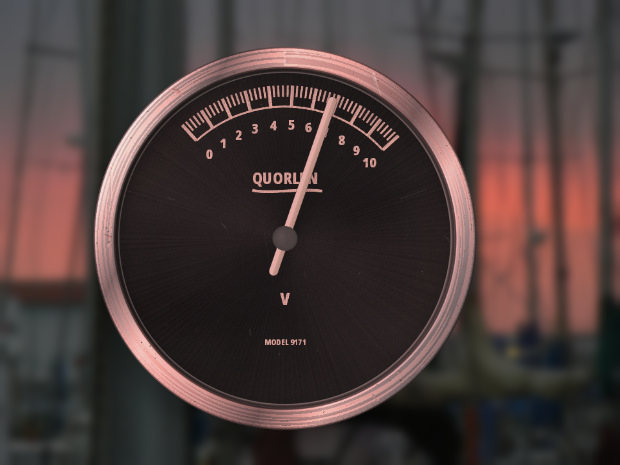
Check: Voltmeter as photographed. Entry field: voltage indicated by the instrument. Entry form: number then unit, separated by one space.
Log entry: 6.8 V
